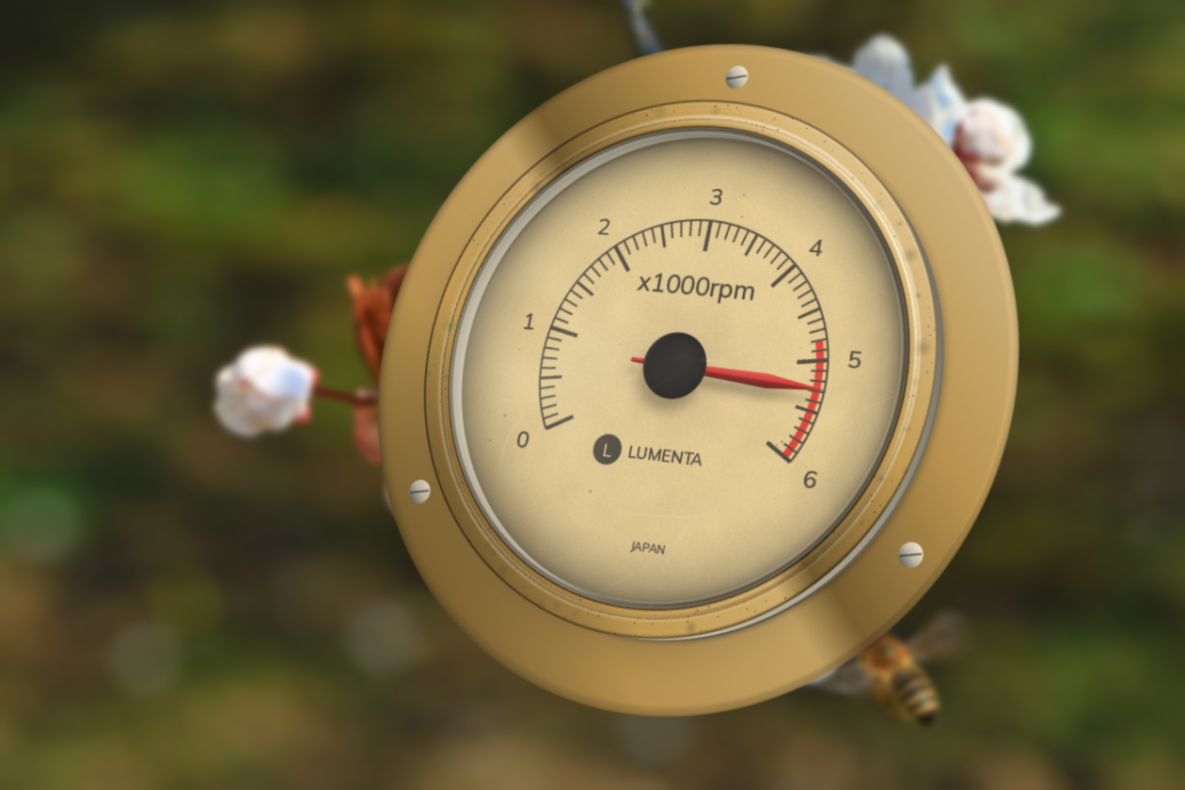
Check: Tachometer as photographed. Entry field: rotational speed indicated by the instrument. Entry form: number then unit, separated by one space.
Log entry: 5300 rpm
